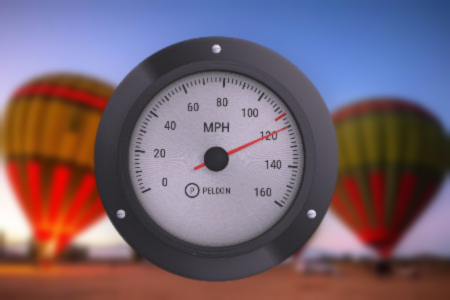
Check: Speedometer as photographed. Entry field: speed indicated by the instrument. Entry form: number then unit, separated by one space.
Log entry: 120 mph
